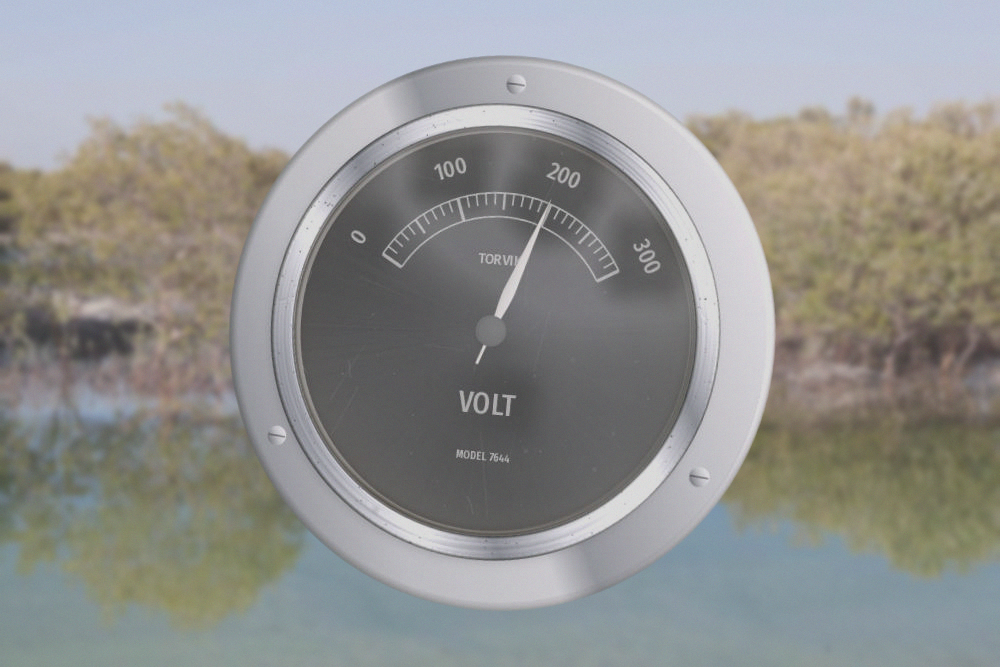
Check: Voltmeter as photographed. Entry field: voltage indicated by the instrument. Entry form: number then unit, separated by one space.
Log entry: 200 V
